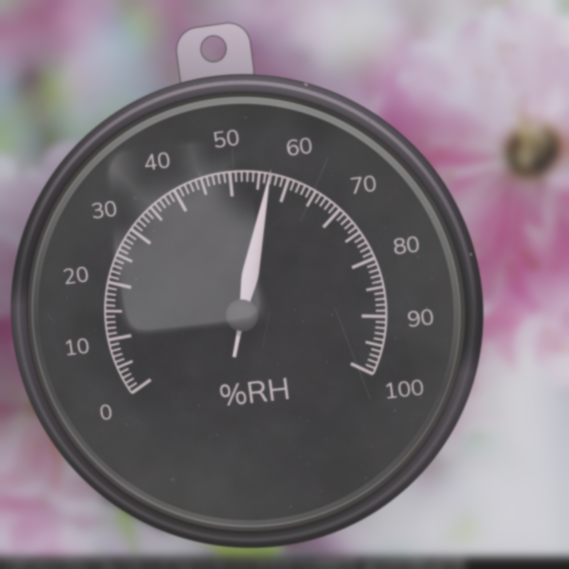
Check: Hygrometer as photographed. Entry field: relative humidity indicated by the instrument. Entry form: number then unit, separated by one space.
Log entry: 57 %
